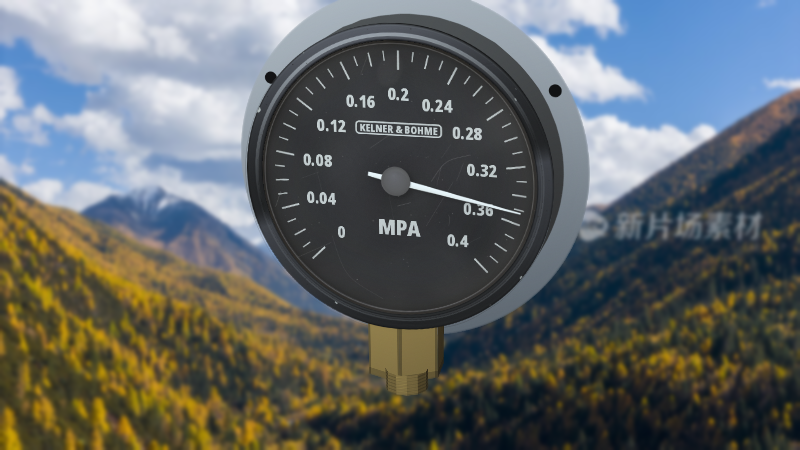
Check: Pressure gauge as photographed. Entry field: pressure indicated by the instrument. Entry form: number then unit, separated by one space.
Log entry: 0.35 MPa
